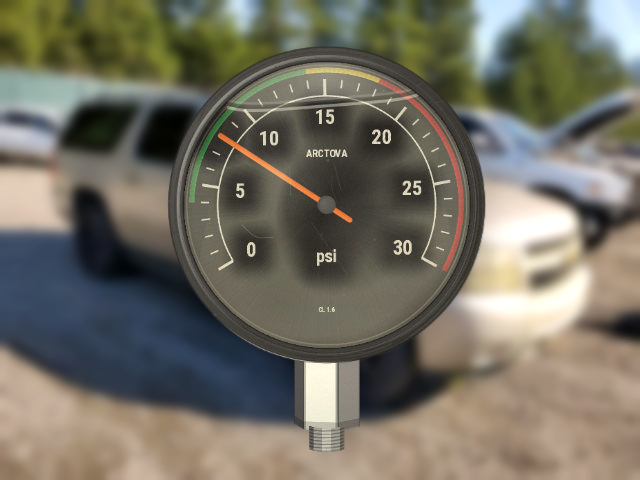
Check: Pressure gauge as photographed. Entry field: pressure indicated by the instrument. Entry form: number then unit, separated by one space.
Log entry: 8 psi
